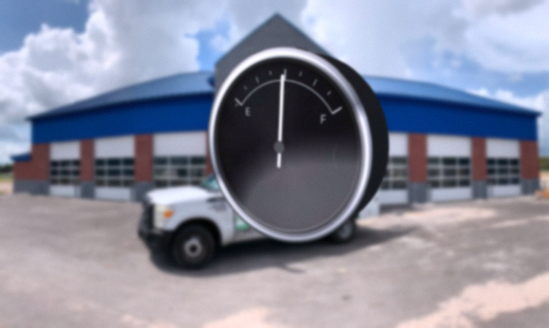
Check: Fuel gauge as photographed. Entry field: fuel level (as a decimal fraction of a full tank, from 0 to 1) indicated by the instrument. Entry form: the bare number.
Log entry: 0.5
